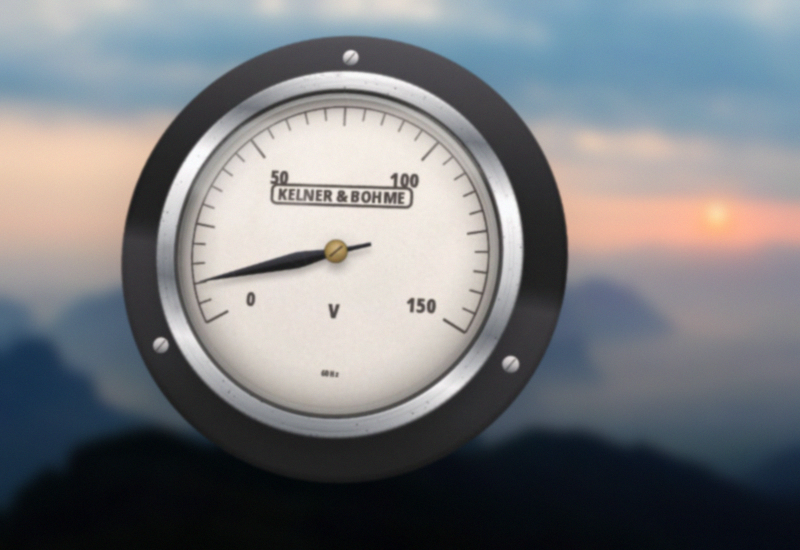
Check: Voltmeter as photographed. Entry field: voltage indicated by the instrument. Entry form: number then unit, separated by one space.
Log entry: 10 V
